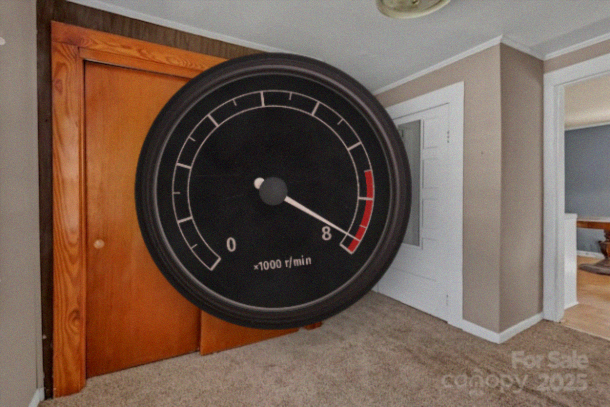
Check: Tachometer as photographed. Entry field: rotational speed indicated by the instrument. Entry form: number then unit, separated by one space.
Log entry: 7750 rpm
